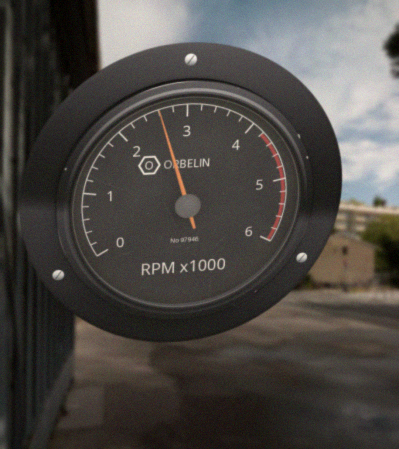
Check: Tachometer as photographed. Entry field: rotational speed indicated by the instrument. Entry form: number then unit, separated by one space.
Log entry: 2600 rpm
